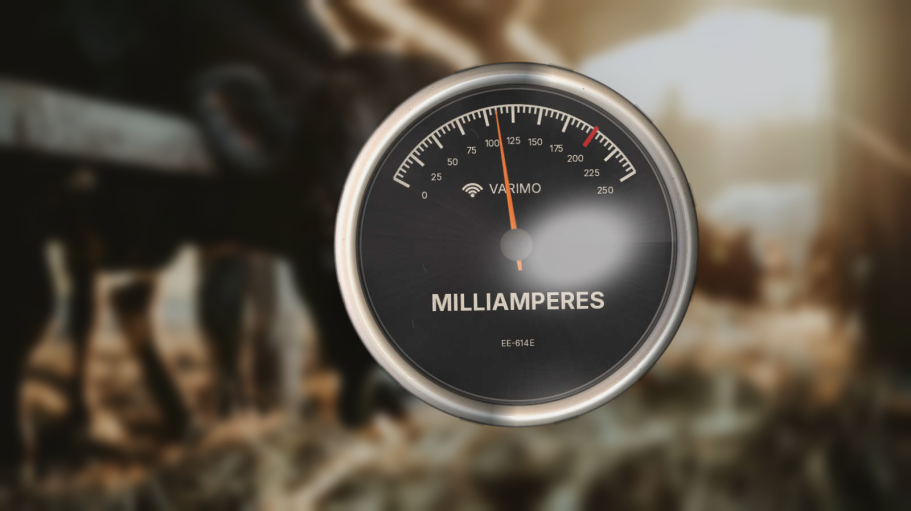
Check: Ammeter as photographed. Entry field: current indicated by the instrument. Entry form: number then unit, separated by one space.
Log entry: 110 mA
